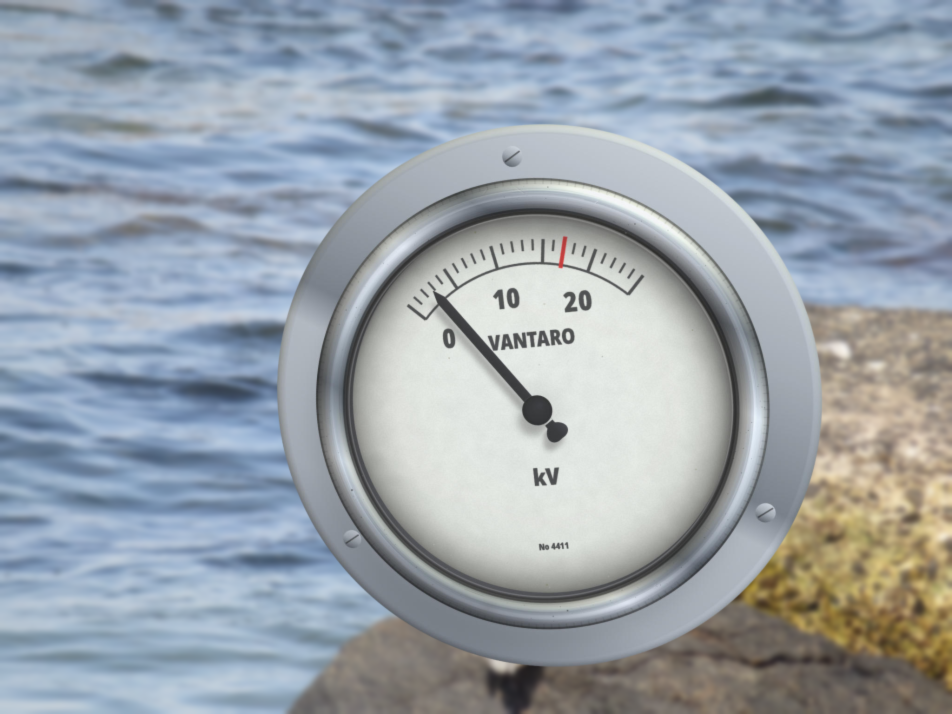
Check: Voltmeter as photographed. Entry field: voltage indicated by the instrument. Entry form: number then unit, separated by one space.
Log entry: 3 kV
